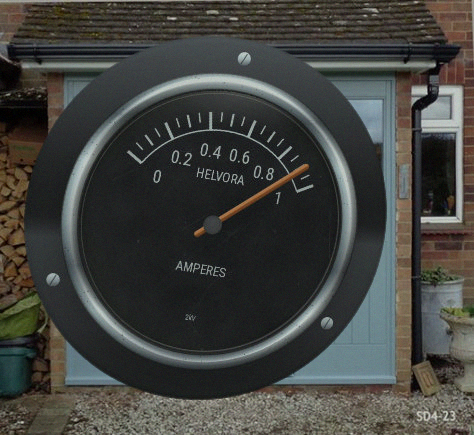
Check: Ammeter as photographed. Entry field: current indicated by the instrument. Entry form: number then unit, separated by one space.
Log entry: 0.9 A
